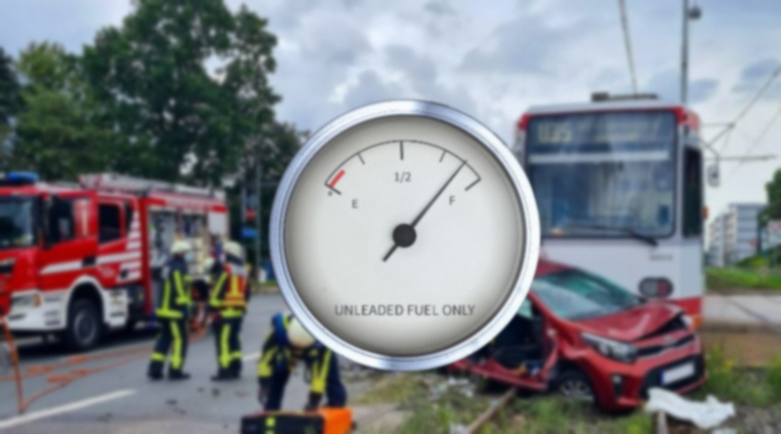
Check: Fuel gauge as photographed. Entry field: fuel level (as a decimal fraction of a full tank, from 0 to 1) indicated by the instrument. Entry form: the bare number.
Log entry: 0.875
